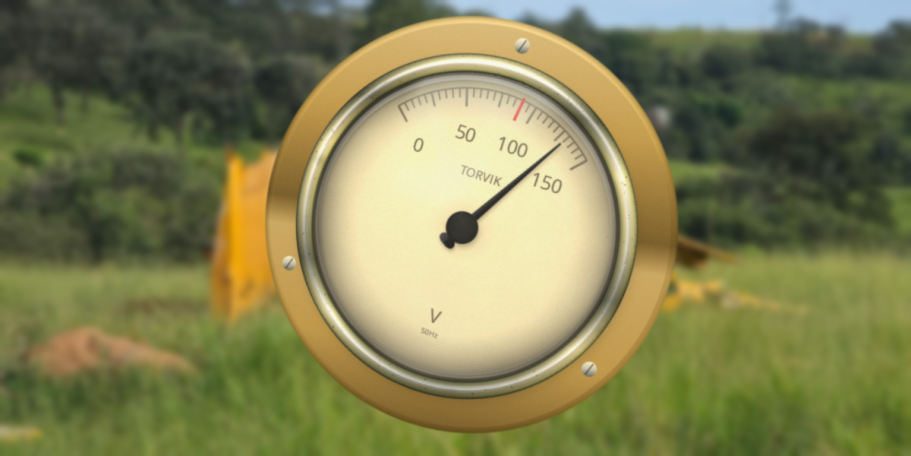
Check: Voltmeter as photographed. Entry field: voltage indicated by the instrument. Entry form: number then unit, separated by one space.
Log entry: 130 V
